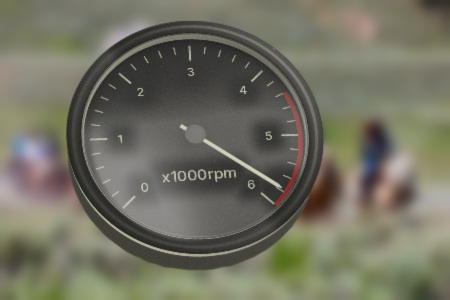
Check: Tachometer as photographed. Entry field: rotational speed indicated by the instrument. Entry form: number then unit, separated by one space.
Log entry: 5800 rpm
